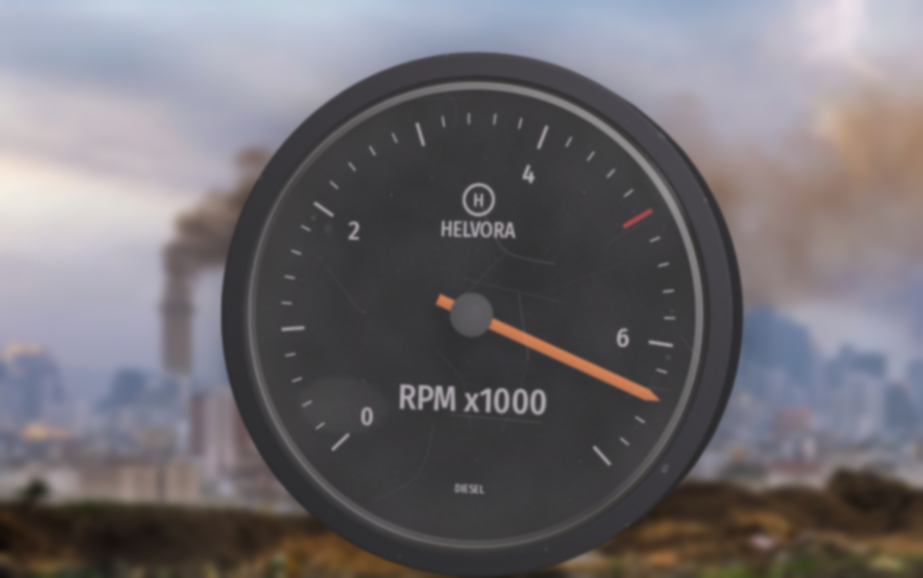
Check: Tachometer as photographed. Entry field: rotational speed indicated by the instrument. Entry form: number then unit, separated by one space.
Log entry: 6400 rpm
